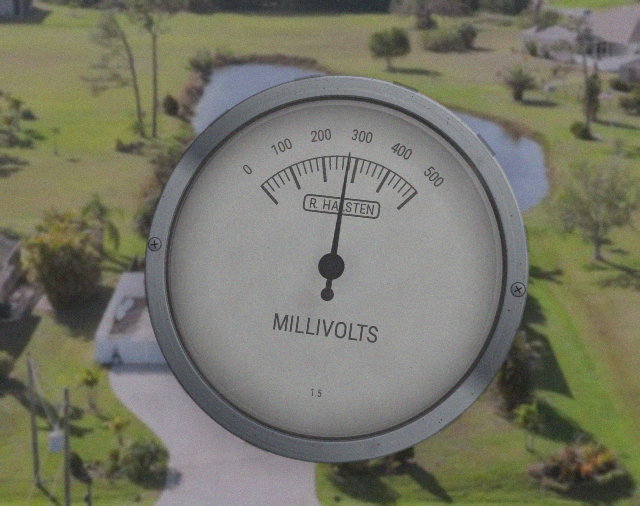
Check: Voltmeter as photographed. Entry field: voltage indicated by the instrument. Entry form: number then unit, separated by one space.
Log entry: 280 mV
